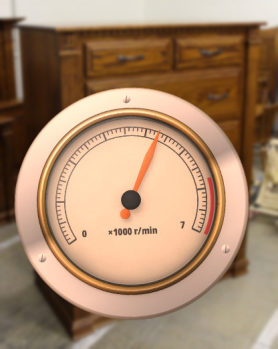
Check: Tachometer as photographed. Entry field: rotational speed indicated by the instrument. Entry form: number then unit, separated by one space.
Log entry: 4300 rpm
